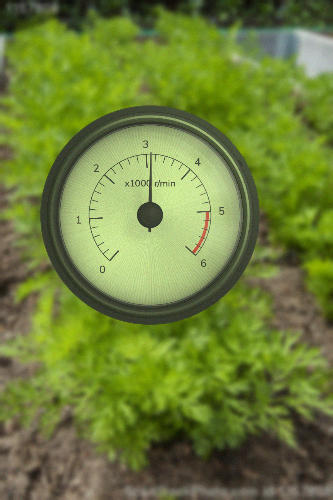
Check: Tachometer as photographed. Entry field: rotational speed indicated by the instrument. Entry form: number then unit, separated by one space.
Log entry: 3100 rpm
